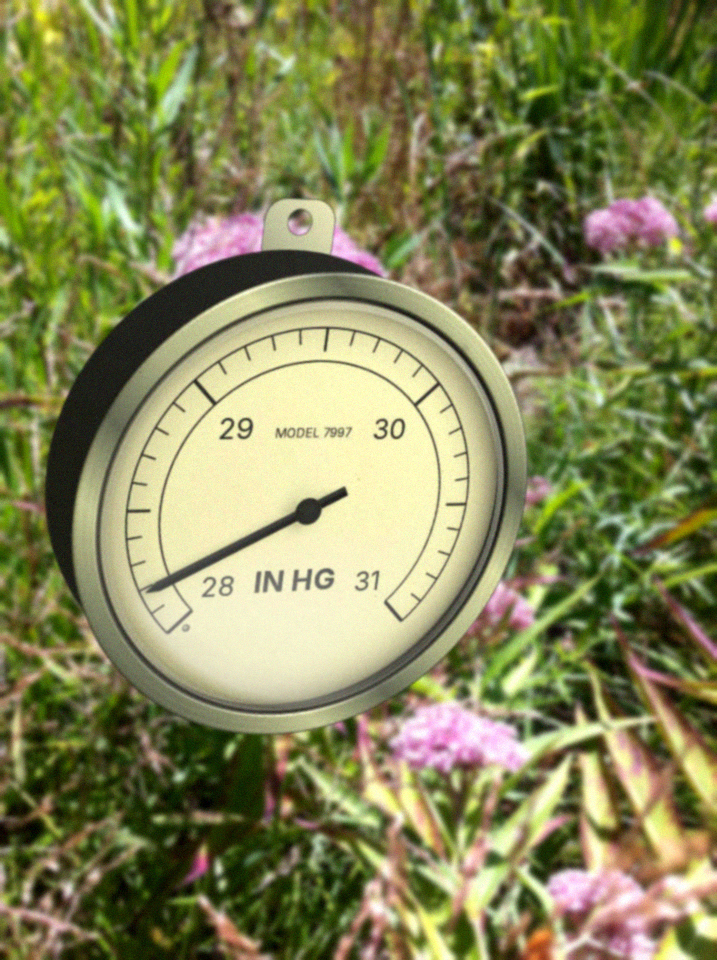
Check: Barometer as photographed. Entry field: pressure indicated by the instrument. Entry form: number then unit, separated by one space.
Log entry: 28.2 inHg
